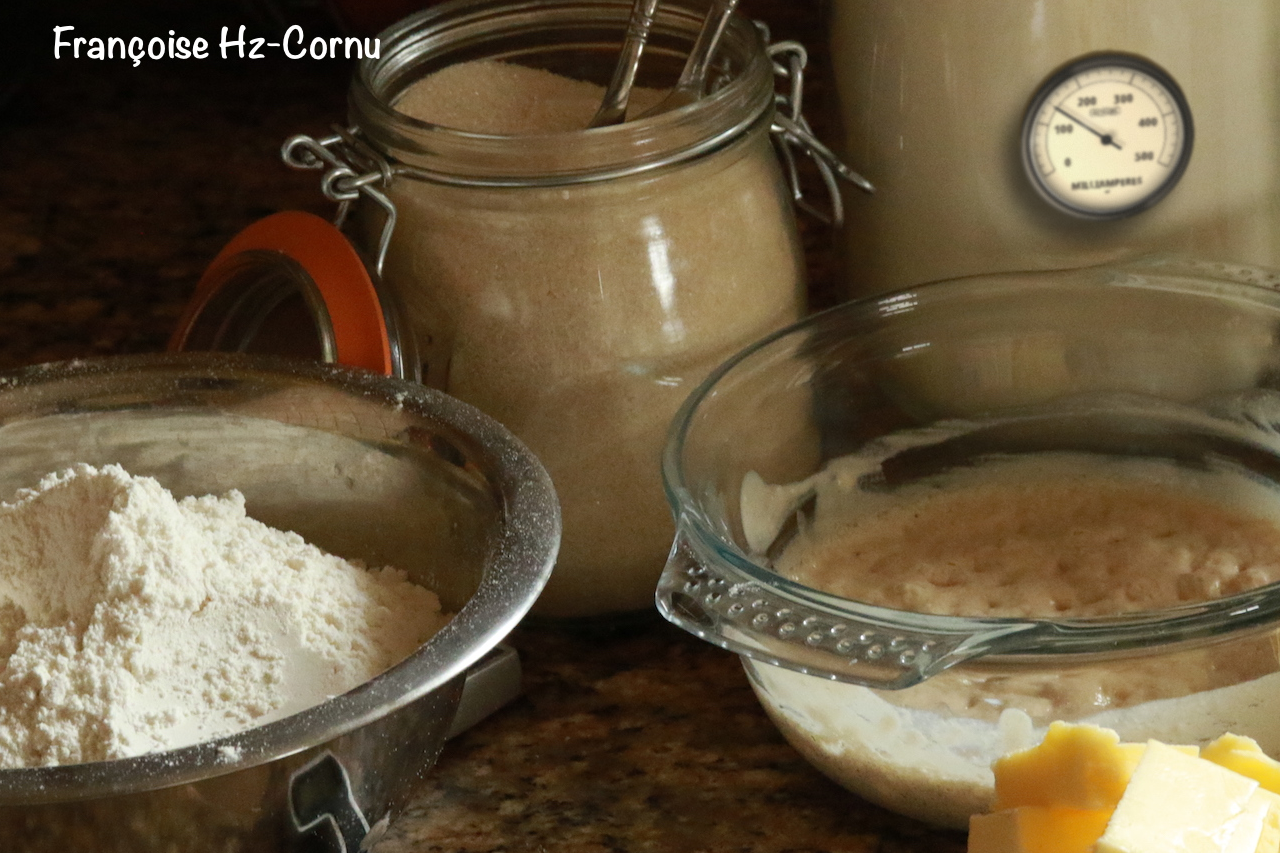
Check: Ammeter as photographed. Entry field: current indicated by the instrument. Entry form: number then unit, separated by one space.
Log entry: 140 mA
